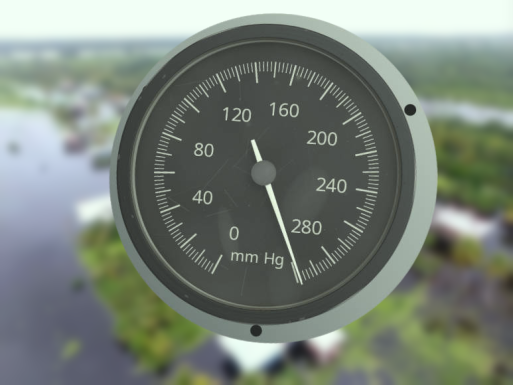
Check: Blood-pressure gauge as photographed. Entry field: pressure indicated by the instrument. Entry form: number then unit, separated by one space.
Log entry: 298 mmHg
